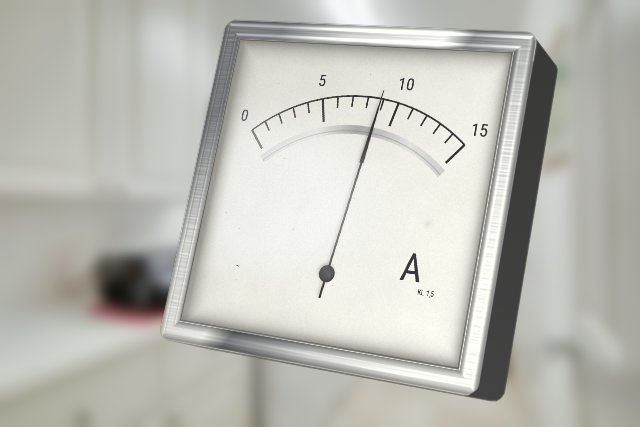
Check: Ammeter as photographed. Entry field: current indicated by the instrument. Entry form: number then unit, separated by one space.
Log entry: 9 A
